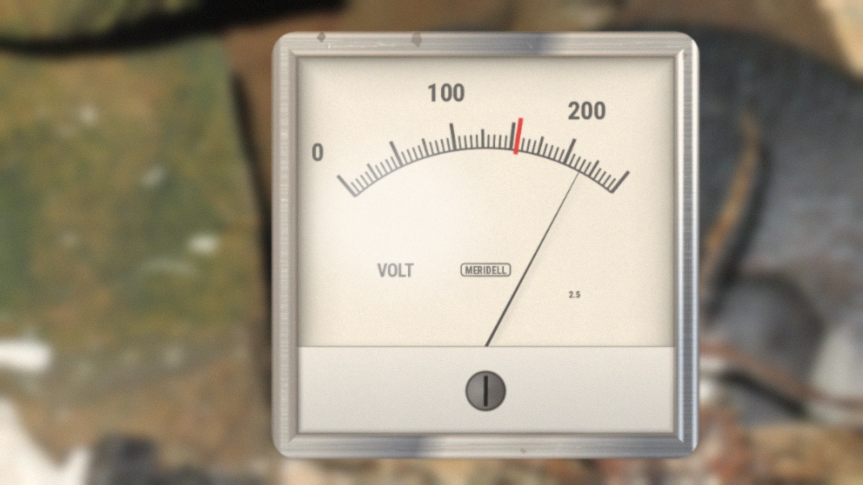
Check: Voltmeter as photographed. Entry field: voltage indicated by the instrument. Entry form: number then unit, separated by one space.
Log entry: 215 V
